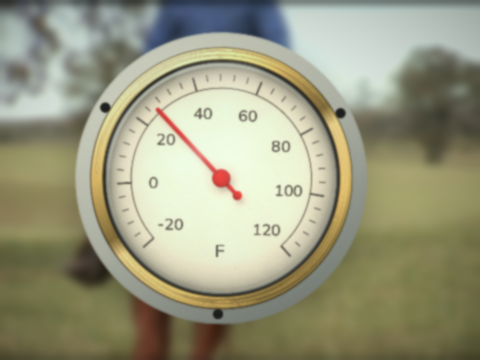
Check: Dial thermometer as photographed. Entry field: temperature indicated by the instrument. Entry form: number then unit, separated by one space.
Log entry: 26 °F
